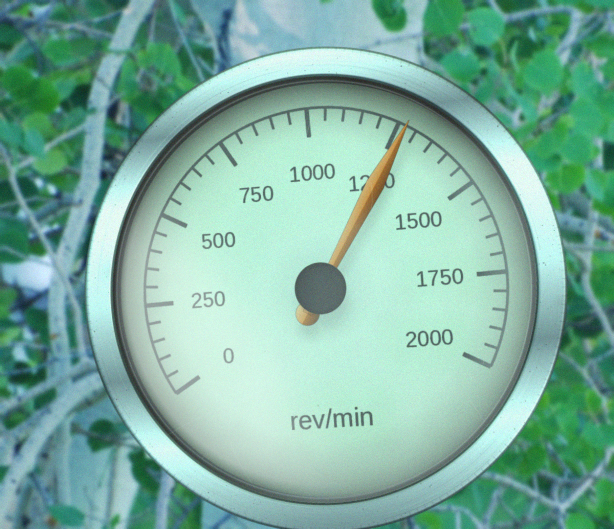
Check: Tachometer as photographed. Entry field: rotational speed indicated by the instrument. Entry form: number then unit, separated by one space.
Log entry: 1275 rpm
